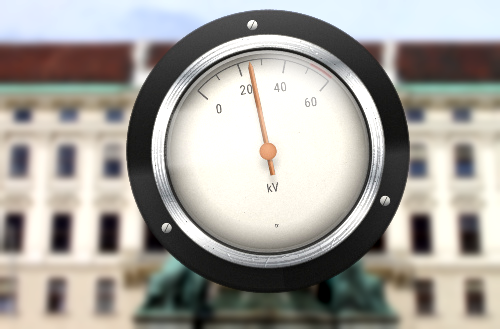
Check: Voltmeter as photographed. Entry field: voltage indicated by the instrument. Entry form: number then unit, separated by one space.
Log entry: 25 kV
